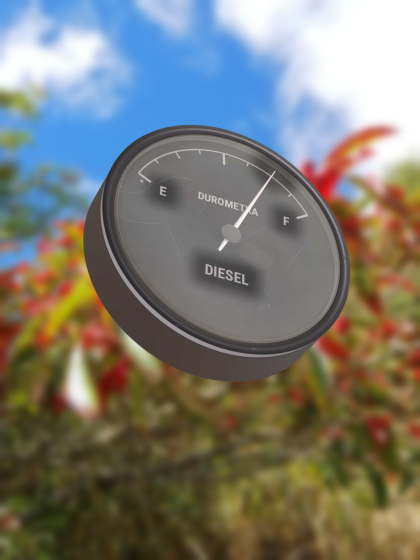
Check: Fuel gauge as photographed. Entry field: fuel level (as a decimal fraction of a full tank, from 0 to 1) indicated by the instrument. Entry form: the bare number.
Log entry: 0.75
